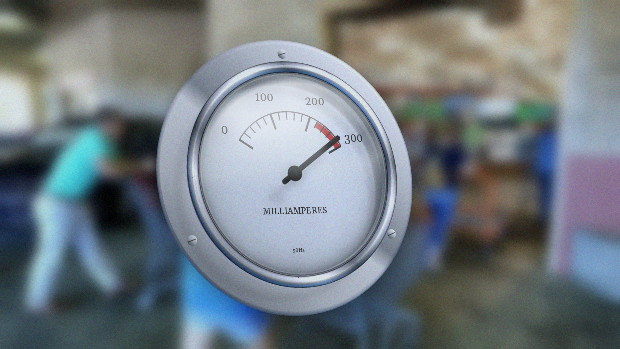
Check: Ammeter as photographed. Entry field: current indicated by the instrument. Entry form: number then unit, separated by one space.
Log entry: 280 mA
